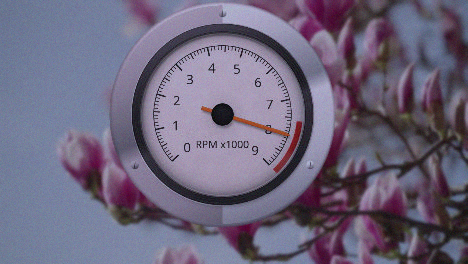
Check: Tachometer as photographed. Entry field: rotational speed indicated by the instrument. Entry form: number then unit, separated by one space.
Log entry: 8000 rpm
